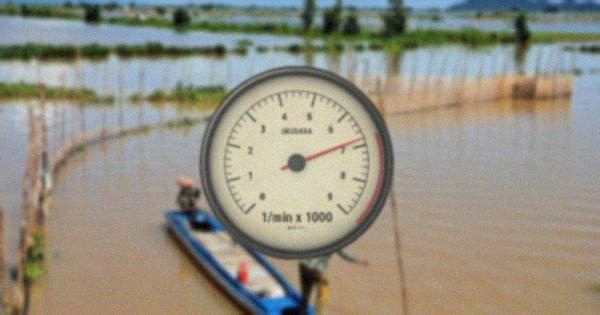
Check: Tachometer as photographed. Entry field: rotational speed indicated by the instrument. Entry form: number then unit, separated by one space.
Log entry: 6800 rpm
